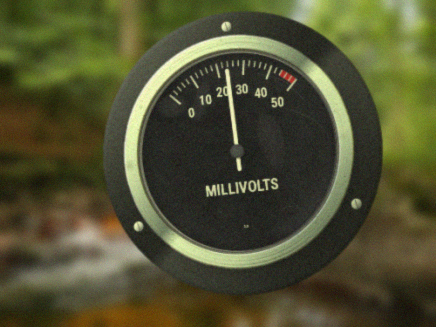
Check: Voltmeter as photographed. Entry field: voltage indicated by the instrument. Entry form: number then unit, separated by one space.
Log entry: 24 mV
